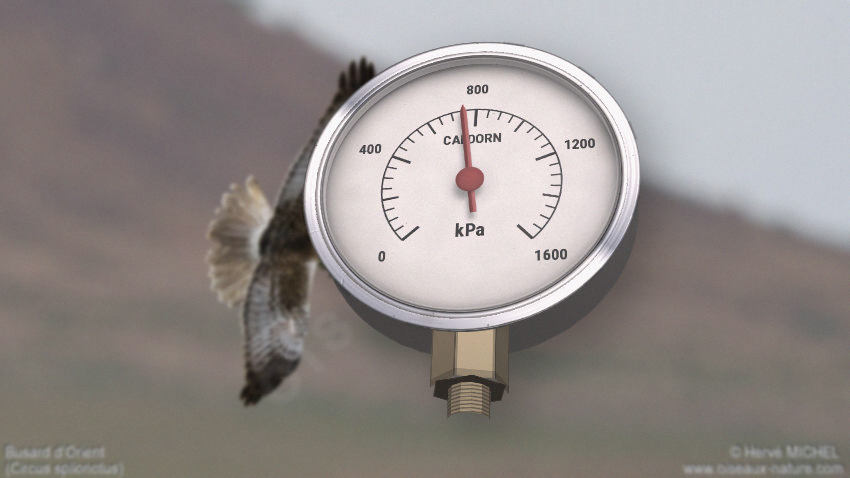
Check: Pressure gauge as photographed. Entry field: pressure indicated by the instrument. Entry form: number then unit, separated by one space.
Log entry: 750 kPa
